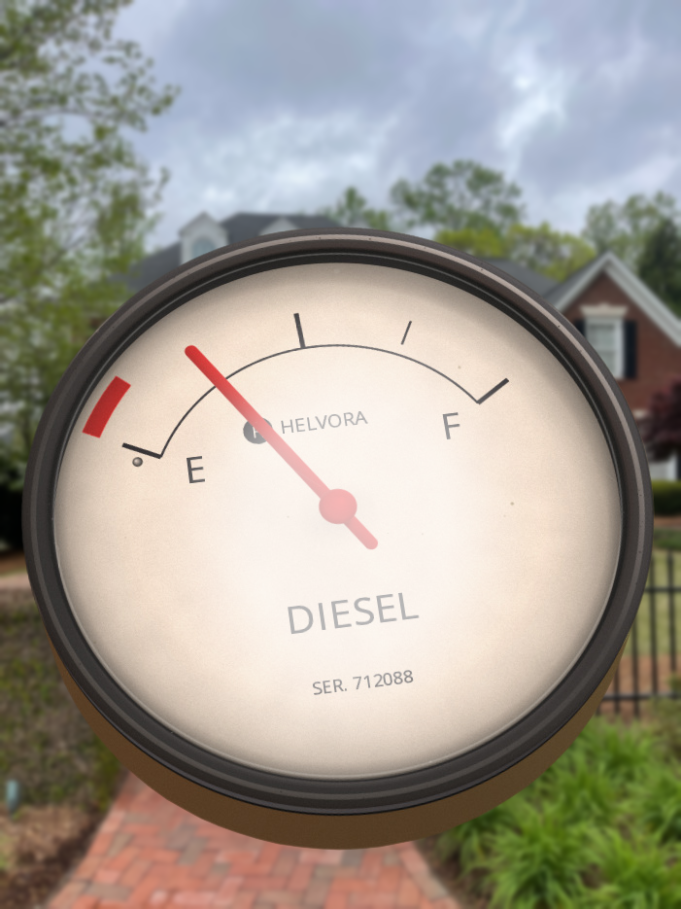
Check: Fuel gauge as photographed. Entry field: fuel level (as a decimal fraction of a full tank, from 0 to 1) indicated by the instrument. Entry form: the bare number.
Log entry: 0.25
